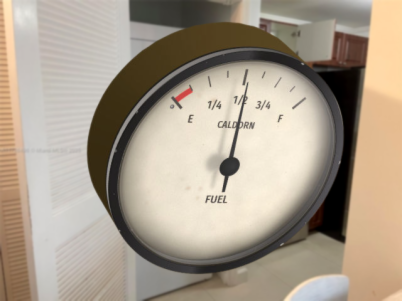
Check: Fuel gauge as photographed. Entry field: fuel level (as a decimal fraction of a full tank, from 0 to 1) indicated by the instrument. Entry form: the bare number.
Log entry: 0.5
